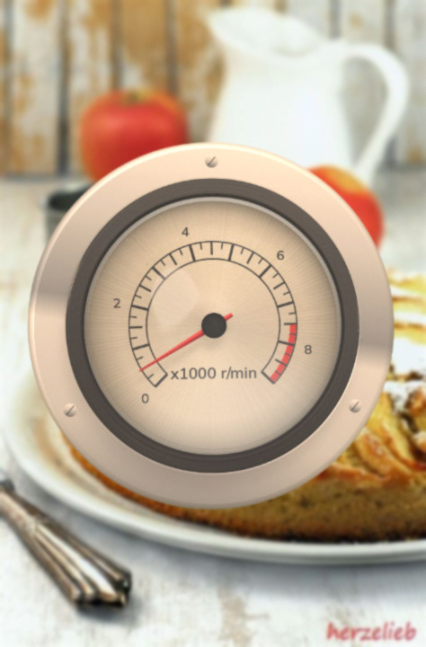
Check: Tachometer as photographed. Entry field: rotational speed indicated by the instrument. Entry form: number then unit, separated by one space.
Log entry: 500 rpm
